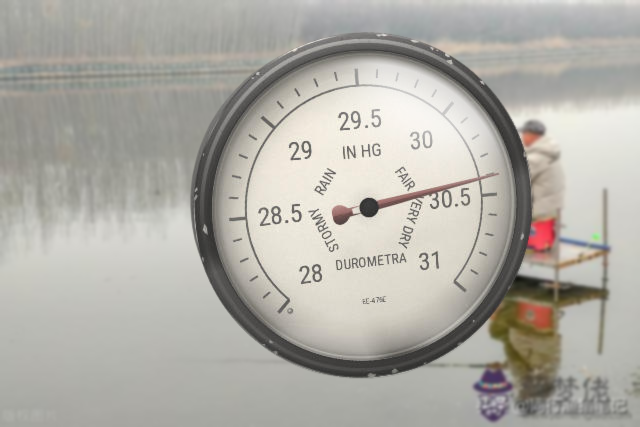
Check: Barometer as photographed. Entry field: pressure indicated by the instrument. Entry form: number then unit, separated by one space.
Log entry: 30.4 inHg
